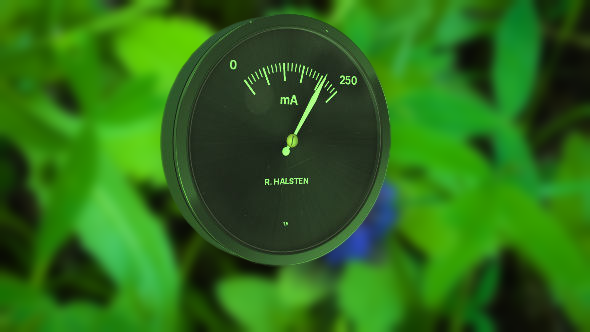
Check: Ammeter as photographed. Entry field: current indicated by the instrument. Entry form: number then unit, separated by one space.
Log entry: 200 mA
